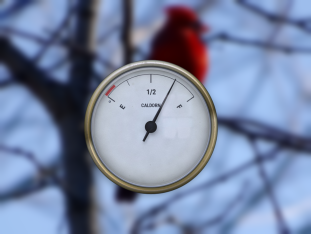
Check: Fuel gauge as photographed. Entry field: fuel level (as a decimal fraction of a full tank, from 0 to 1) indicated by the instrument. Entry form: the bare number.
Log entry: 0.75
